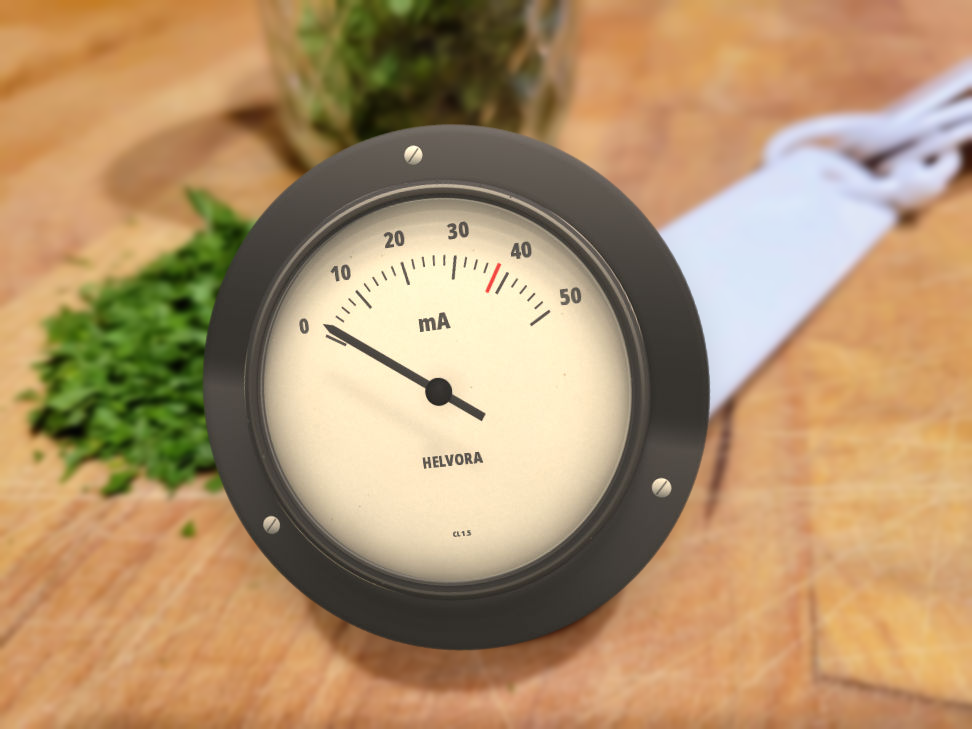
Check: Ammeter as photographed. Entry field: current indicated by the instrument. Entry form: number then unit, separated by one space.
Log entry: 2 mA
